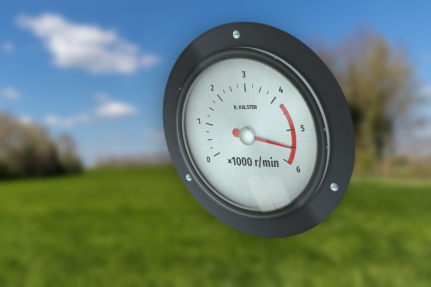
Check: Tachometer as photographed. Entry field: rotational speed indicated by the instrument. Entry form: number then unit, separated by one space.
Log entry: 5500 rpm
